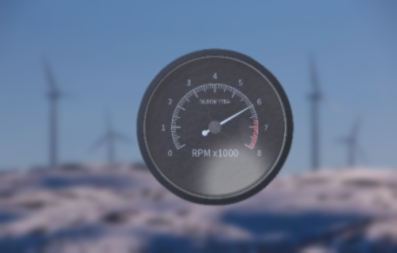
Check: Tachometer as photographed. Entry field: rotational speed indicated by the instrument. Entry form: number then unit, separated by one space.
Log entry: 6000 rpm
